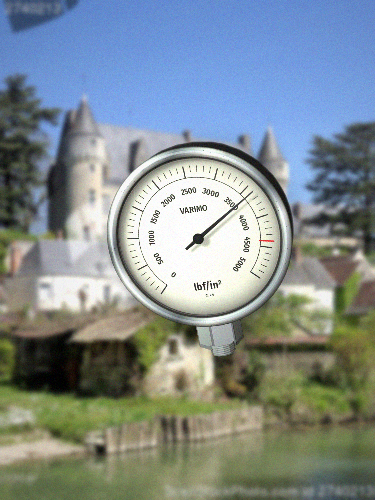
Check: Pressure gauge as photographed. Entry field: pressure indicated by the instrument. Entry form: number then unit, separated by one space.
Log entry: 3600 psi
